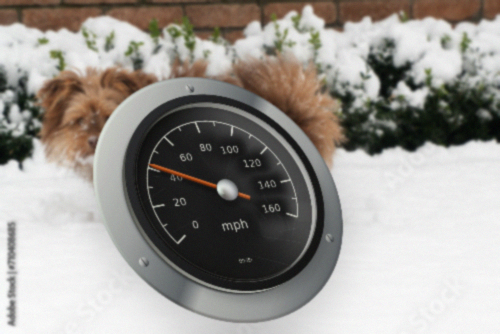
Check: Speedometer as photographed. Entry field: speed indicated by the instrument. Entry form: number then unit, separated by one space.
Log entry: 40 mph
